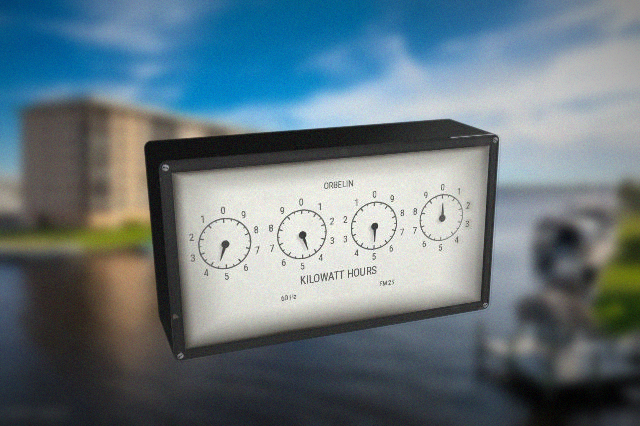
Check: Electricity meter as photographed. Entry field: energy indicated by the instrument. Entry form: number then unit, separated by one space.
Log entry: 4450 kWh
